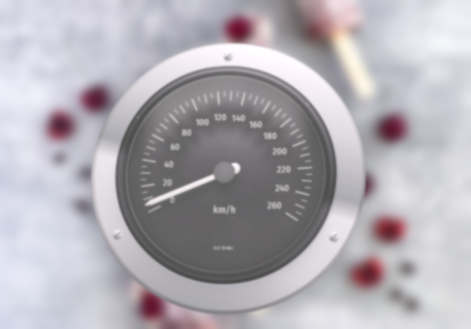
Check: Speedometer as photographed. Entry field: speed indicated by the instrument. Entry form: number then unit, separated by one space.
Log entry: 5 km/h
